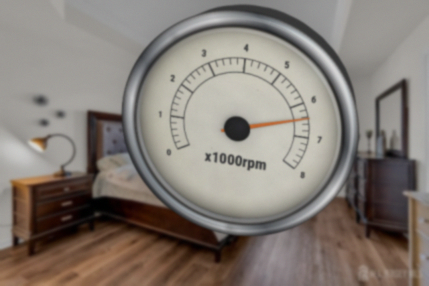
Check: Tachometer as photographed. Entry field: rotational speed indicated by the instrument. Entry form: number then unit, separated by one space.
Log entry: 6400 rpm
